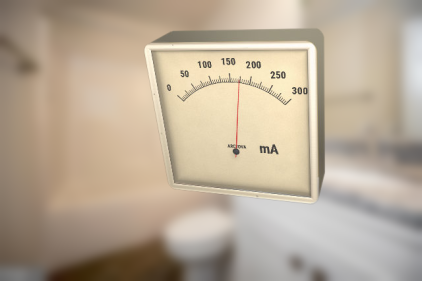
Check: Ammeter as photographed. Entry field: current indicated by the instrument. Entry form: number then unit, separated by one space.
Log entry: 175 mA
